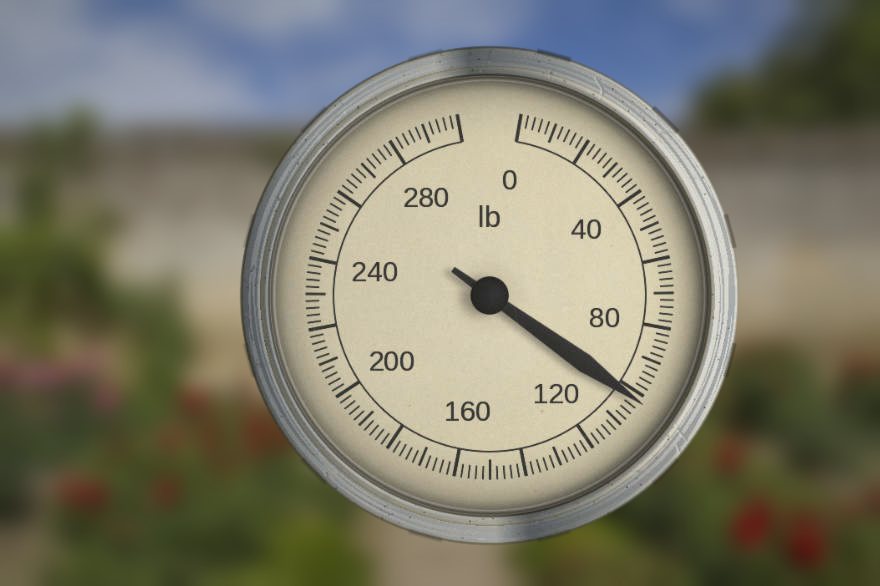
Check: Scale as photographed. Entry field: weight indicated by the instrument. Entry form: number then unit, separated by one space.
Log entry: 102 lb
